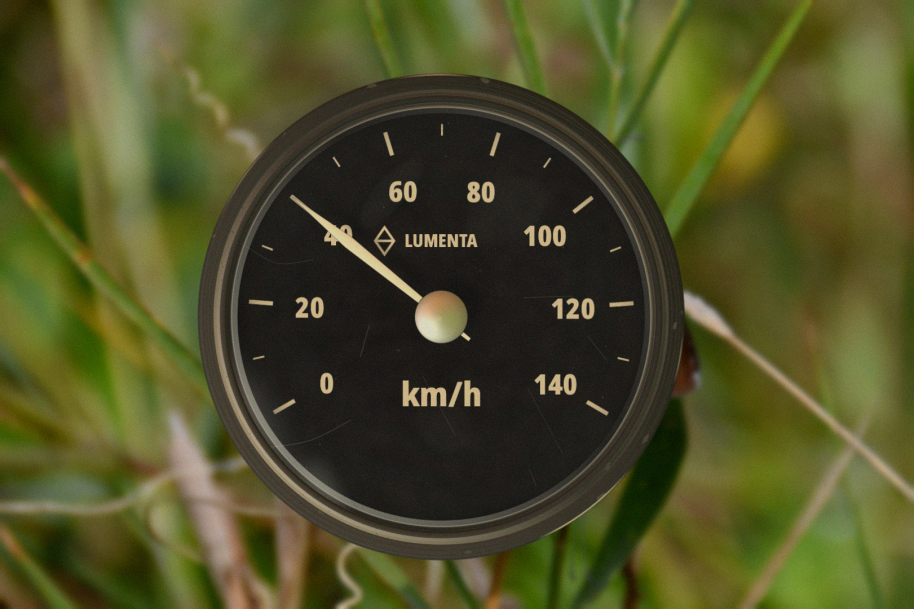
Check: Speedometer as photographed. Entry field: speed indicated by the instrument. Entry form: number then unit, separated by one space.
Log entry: 40 km/h
